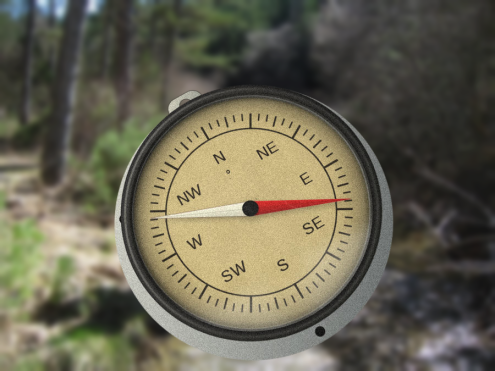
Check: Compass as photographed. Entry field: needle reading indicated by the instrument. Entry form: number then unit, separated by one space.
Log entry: 115 °
